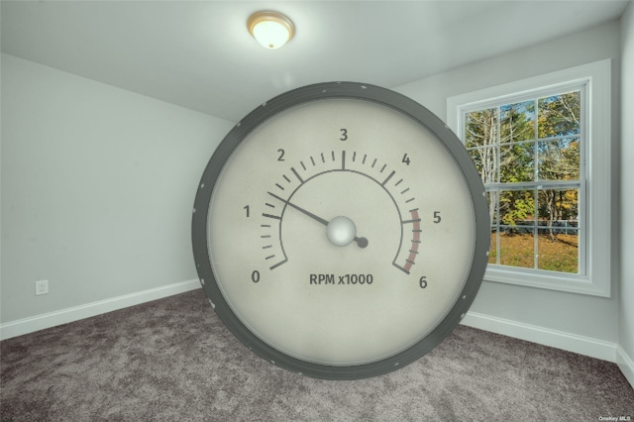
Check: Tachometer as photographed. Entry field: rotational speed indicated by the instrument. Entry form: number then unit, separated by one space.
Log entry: 1400 rpm
